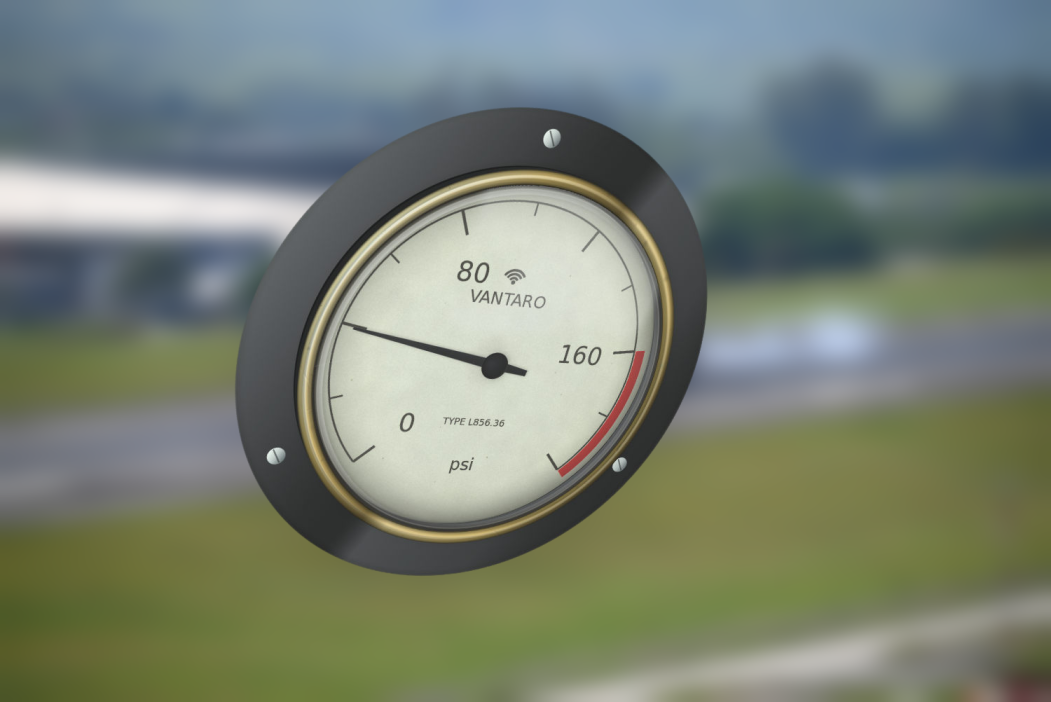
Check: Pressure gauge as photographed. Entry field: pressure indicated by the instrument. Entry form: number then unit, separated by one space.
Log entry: 40 psi
